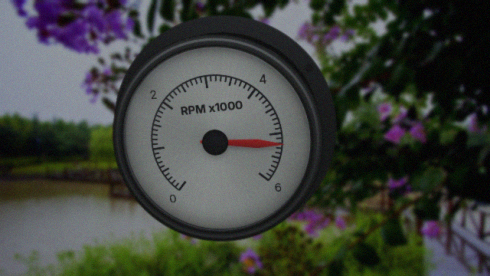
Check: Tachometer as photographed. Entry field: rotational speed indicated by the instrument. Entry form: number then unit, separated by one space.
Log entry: 5200 rpm
